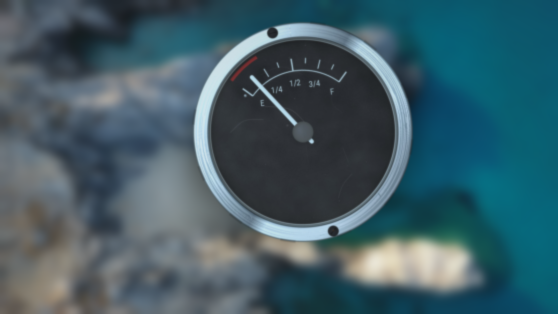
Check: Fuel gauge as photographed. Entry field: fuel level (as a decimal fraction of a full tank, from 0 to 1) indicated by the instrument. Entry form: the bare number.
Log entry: 0.125
